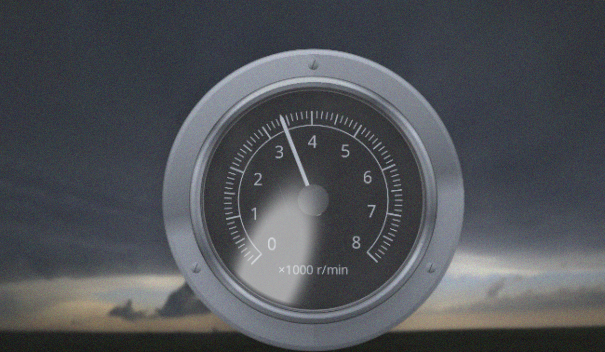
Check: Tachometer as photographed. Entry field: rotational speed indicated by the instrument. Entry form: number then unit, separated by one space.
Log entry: 3400 rpm
